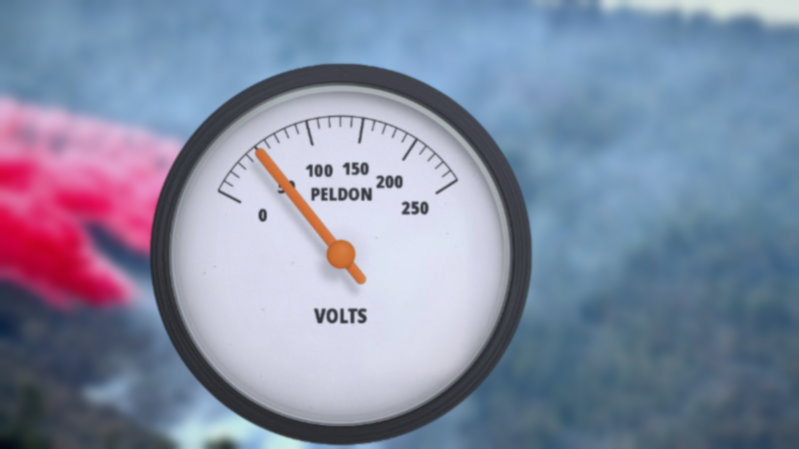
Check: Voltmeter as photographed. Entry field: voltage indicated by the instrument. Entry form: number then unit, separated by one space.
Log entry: 50 V
